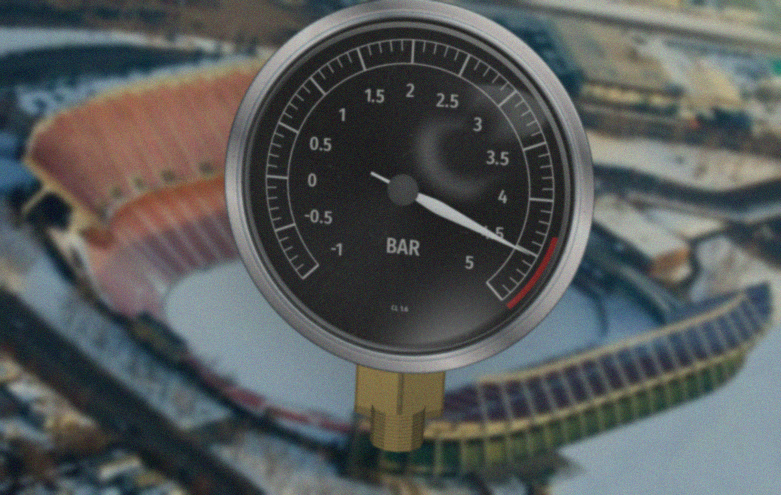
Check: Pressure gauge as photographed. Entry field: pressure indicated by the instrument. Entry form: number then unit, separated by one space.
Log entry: 4.5 bar
